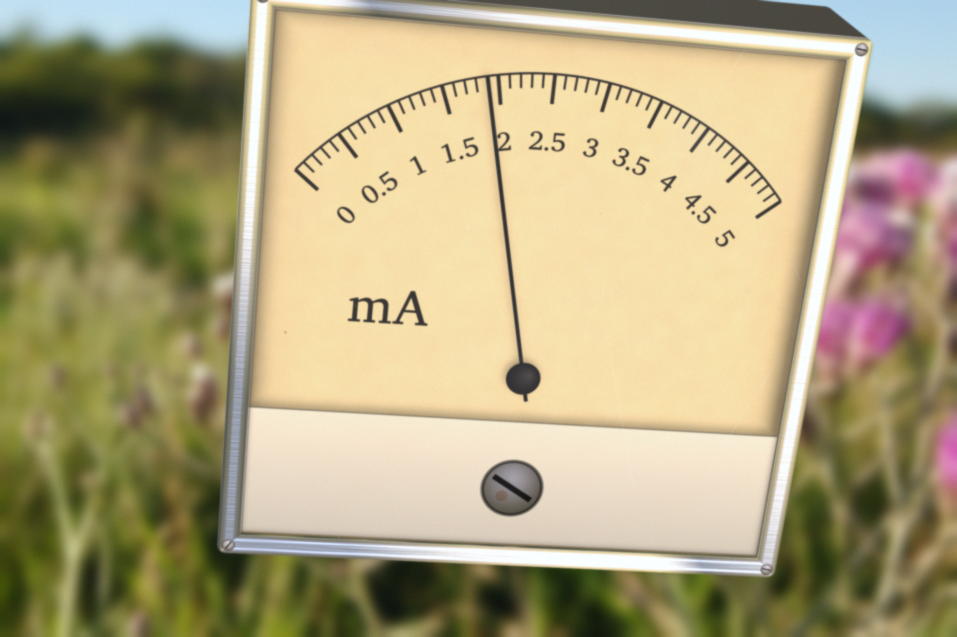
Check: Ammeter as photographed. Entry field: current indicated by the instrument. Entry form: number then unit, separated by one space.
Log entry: 1.9 mA
